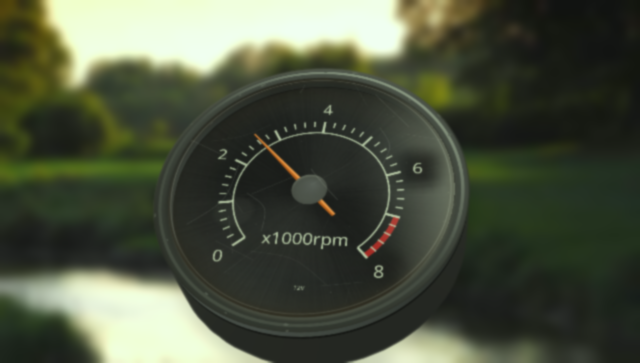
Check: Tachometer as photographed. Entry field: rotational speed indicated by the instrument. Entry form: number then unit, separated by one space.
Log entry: 2600 rpm
